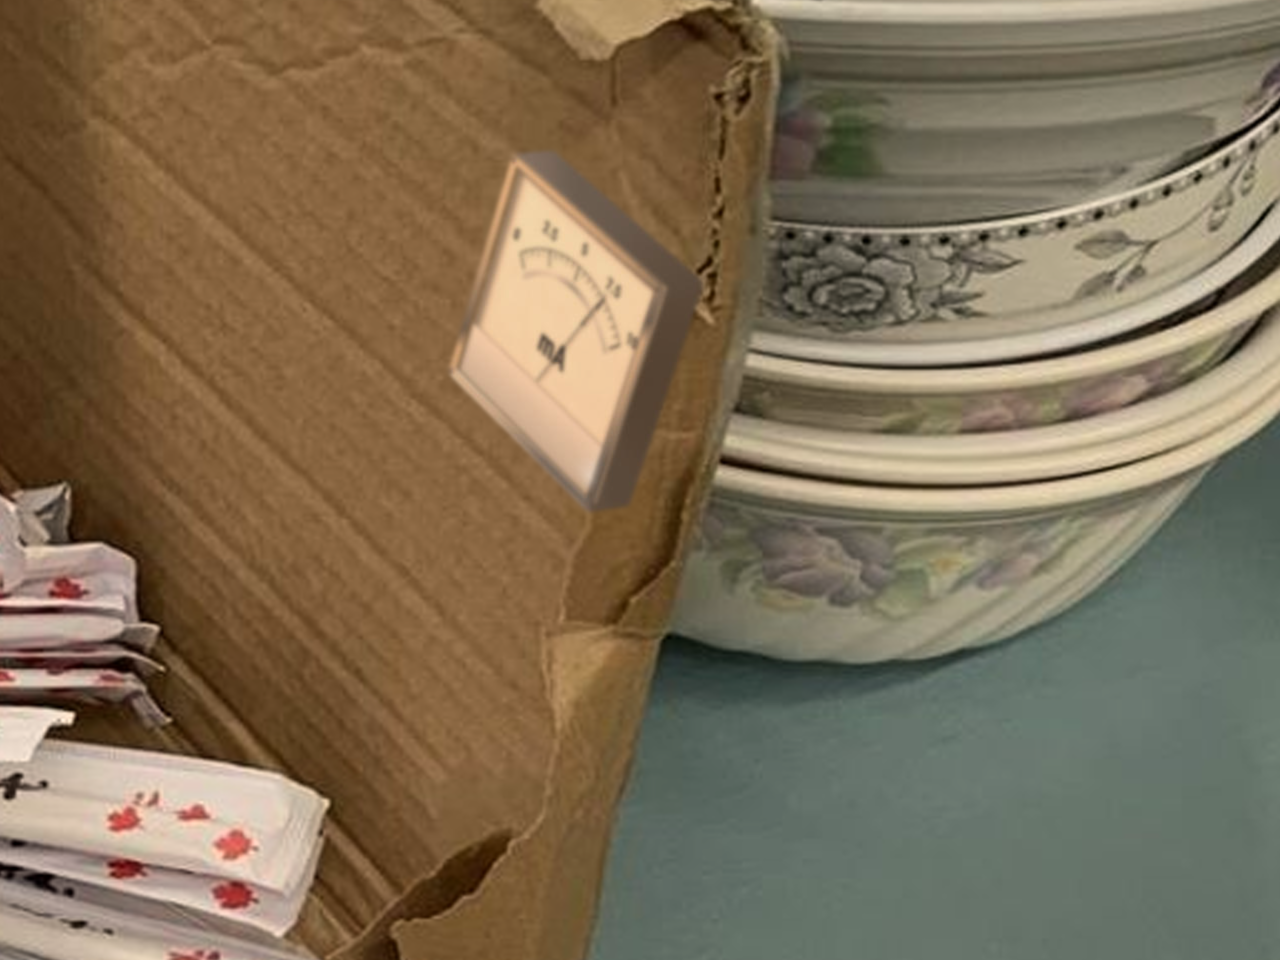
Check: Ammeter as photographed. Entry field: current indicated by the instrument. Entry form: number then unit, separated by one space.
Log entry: 7.5 mA
